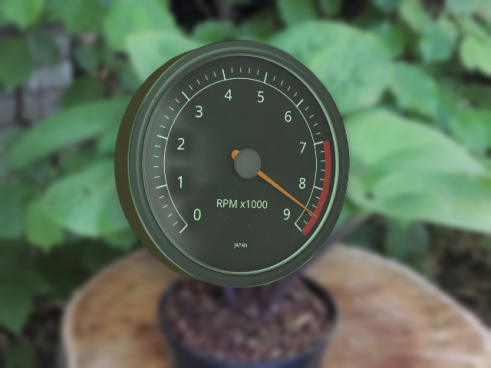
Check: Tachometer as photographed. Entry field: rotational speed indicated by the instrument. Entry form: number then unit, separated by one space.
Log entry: 8600 rpm
